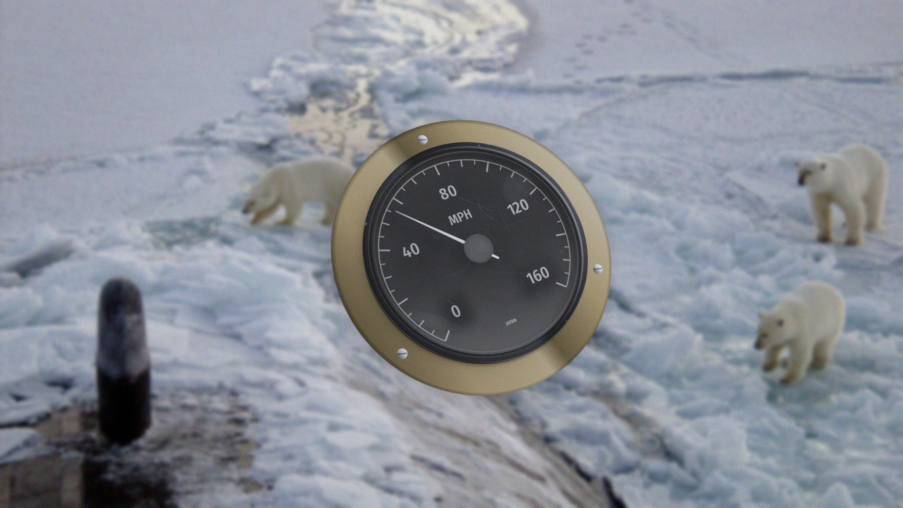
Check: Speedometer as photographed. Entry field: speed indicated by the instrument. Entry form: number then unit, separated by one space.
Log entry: 55 mph
